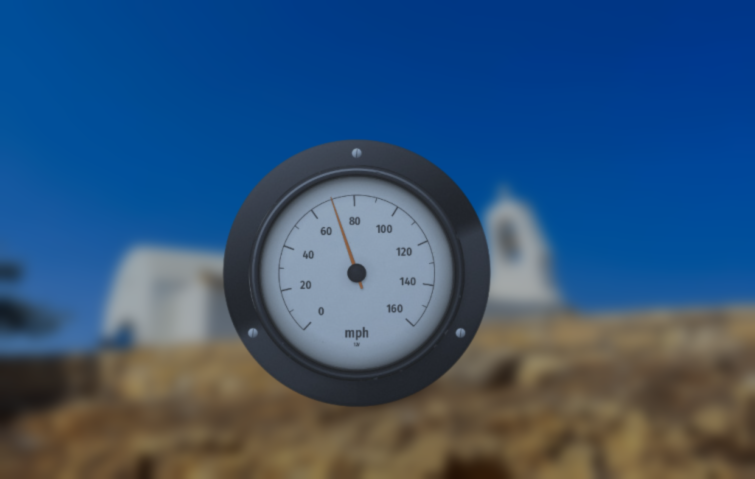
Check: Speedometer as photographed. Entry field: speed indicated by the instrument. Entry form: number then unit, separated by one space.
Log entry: 70 mph
